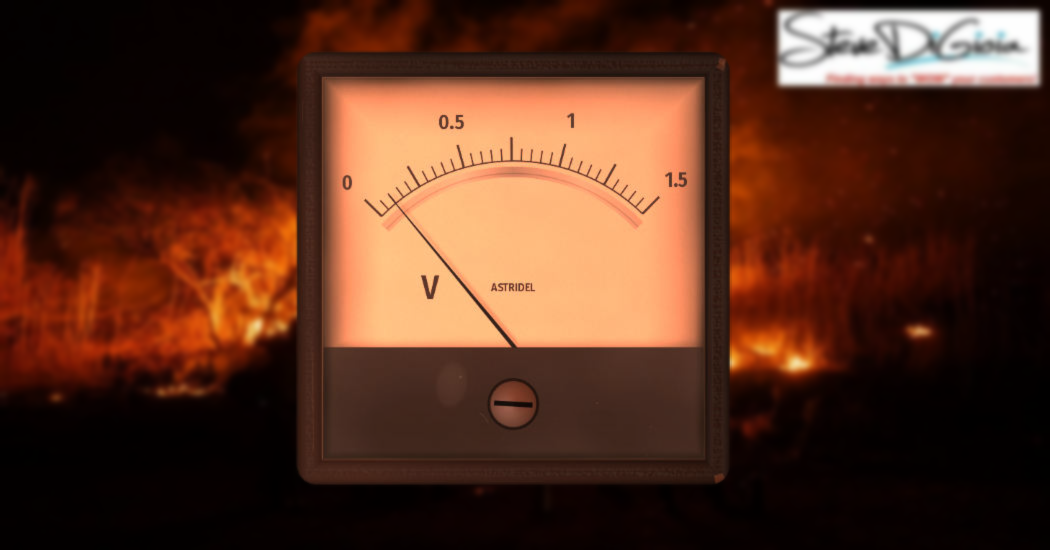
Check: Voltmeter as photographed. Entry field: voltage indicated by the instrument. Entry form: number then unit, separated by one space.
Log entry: 0.1 V
